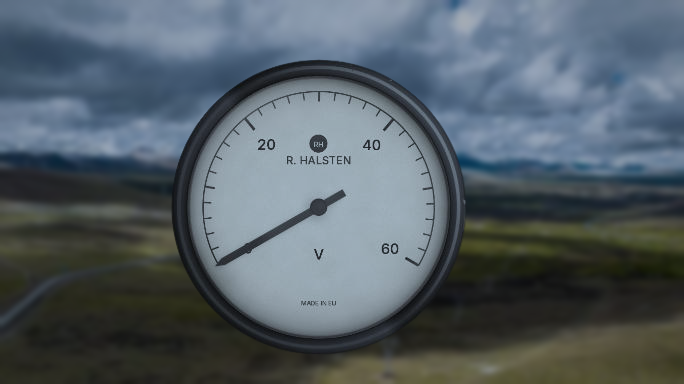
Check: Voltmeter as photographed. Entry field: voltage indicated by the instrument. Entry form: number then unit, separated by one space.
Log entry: 0 V
